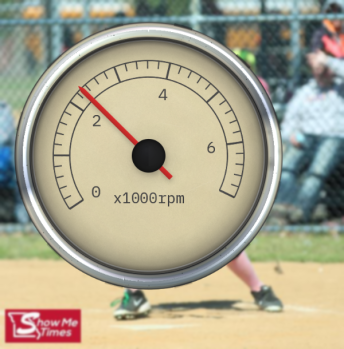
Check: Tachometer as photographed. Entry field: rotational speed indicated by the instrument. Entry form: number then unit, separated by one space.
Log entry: 2300 rpm
